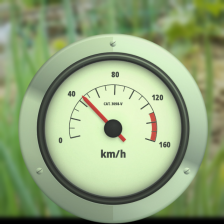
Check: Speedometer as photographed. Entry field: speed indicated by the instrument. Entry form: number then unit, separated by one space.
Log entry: 45 km/h
